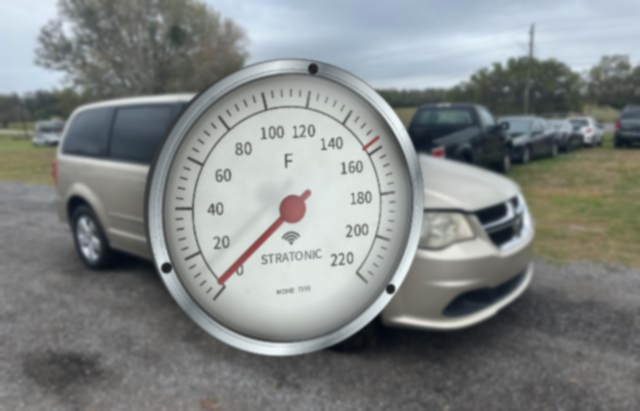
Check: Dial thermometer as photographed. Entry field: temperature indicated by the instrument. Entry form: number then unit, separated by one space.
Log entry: 4 °F
